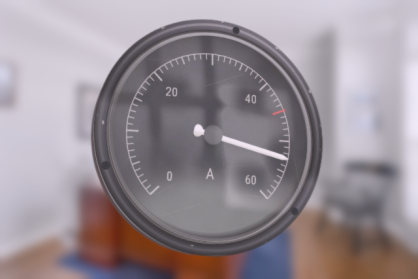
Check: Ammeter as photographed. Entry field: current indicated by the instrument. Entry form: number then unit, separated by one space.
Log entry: 53 A
